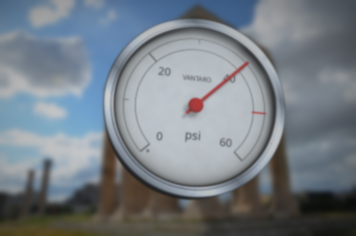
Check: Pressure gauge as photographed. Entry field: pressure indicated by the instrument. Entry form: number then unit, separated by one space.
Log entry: 40 psi
